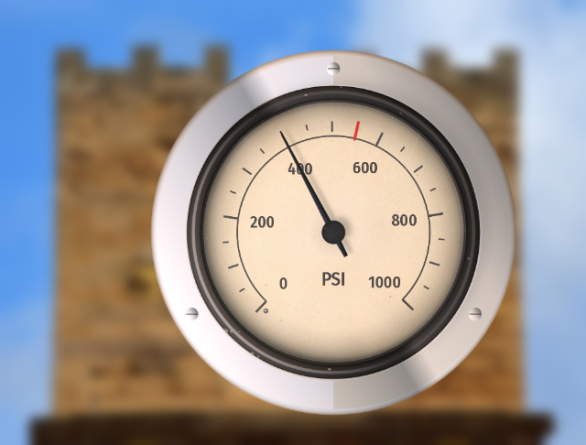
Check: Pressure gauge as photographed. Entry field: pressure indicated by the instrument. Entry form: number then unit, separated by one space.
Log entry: 400 psi
